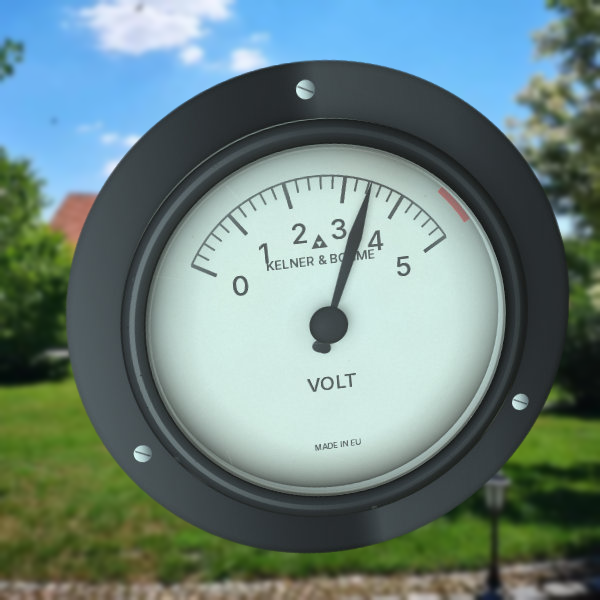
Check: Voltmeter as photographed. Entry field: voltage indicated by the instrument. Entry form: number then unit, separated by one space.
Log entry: 3.4 V
